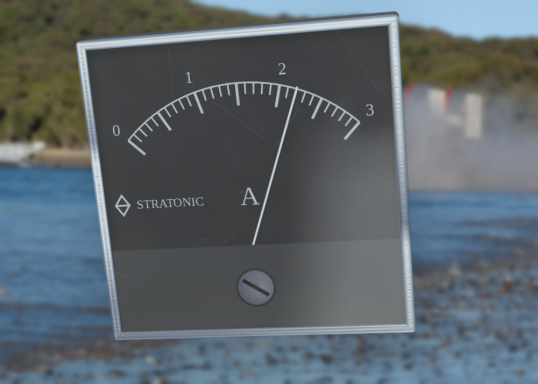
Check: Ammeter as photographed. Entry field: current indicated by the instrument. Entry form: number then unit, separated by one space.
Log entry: 2.2 A
